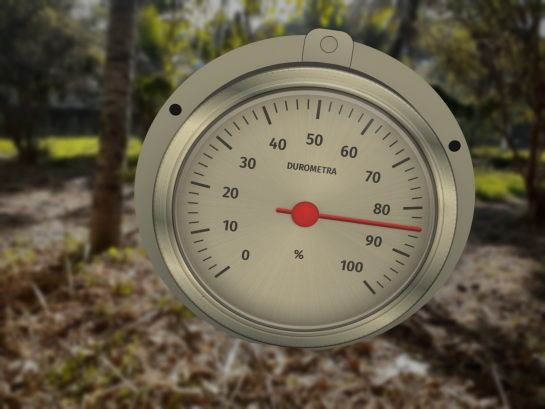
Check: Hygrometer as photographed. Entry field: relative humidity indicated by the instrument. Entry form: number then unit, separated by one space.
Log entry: 84 %
